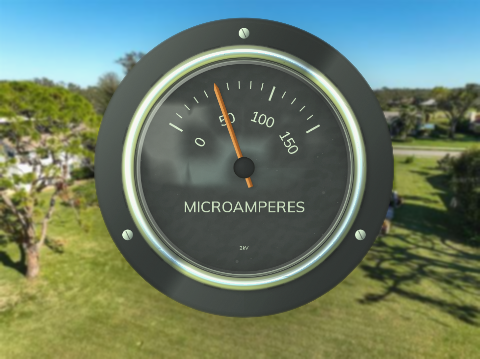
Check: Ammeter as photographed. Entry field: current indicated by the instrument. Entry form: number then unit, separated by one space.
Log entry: 50 µA
